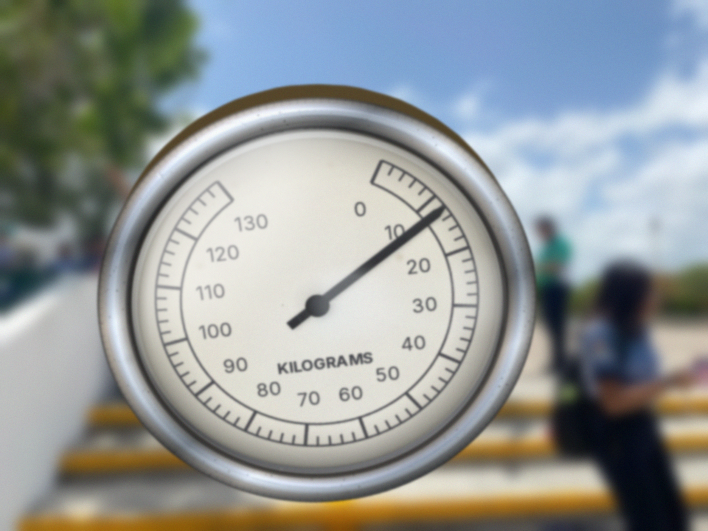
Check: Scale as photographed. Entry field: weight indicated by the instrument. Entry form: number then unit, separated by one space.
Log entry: 12 kg
